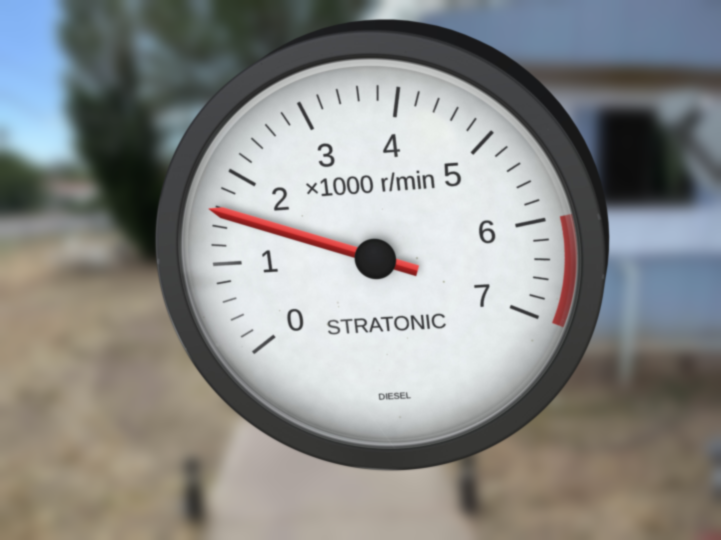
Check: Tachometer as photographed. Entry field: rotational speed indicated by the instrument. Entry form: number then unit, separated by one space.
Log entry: 1600 rpm
